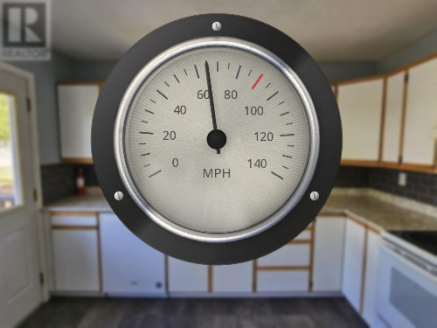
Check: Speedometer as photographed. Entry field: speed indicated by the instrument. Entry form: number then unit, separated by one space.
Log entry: 65 mph
